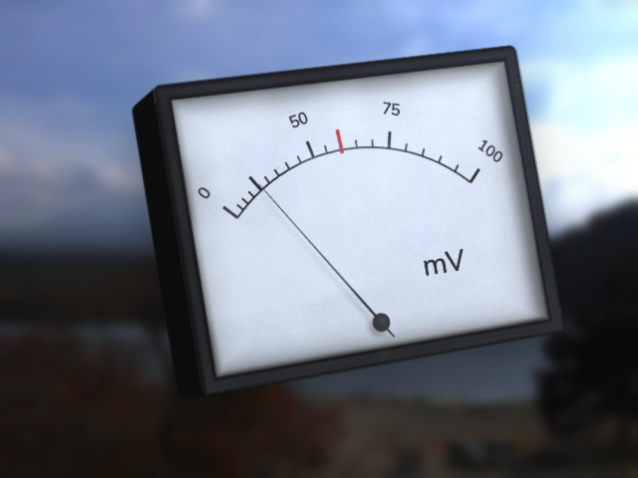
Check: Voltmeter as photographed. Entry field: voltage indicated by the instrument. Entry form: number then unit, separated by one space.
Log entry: 25 mV
